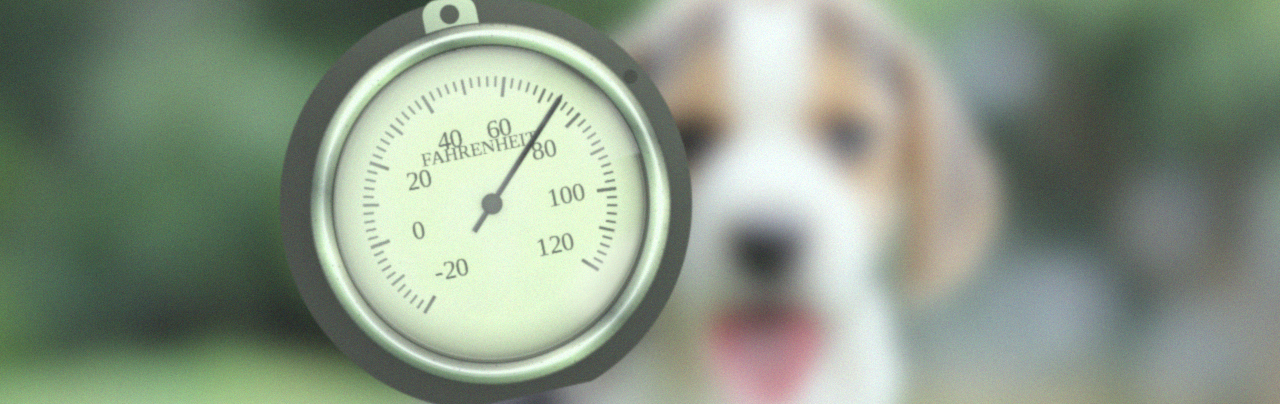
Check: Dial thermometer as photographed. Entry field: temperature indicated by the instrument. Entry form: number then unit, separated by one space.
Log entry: 74 °F
